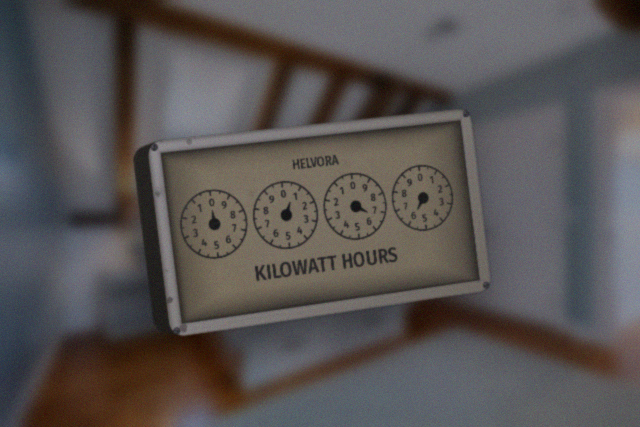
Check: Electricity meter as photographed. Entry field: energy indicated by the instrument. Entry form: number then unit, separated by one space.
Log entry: 66 kWh
